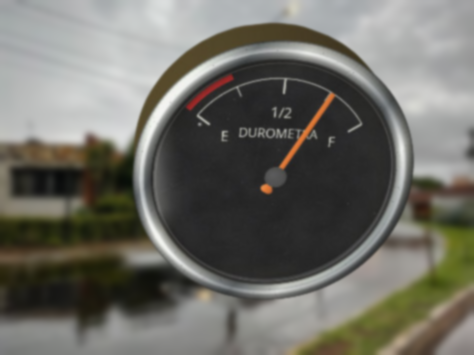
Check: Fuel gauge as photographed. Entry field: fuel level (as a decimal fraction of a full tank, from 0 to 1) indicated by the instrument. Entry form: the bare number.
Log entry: 0.75
